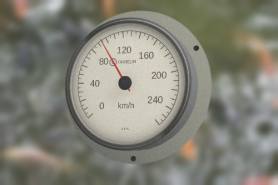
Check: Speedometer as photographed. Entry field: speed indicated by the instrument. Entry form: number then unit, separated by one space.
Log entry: 95 km/h
